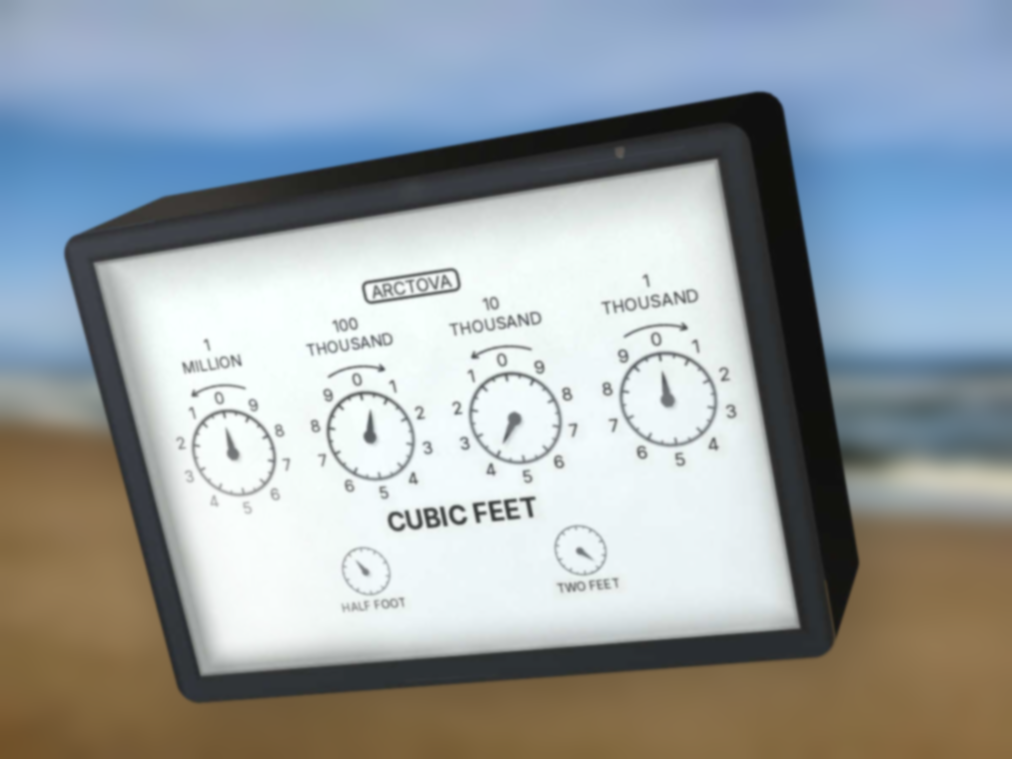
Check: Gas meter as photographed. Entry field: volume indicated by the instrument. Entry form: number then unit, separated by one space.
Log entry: 4000 ft³
